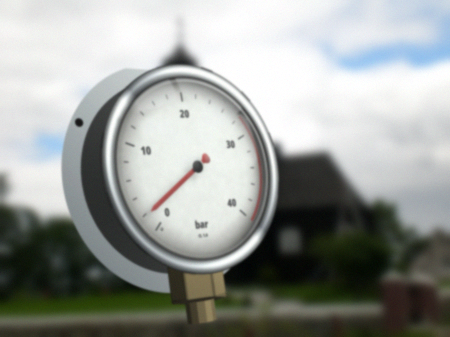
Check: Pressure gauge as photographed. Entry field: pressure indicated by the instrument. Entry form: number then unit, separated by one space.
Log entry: 2 bar
